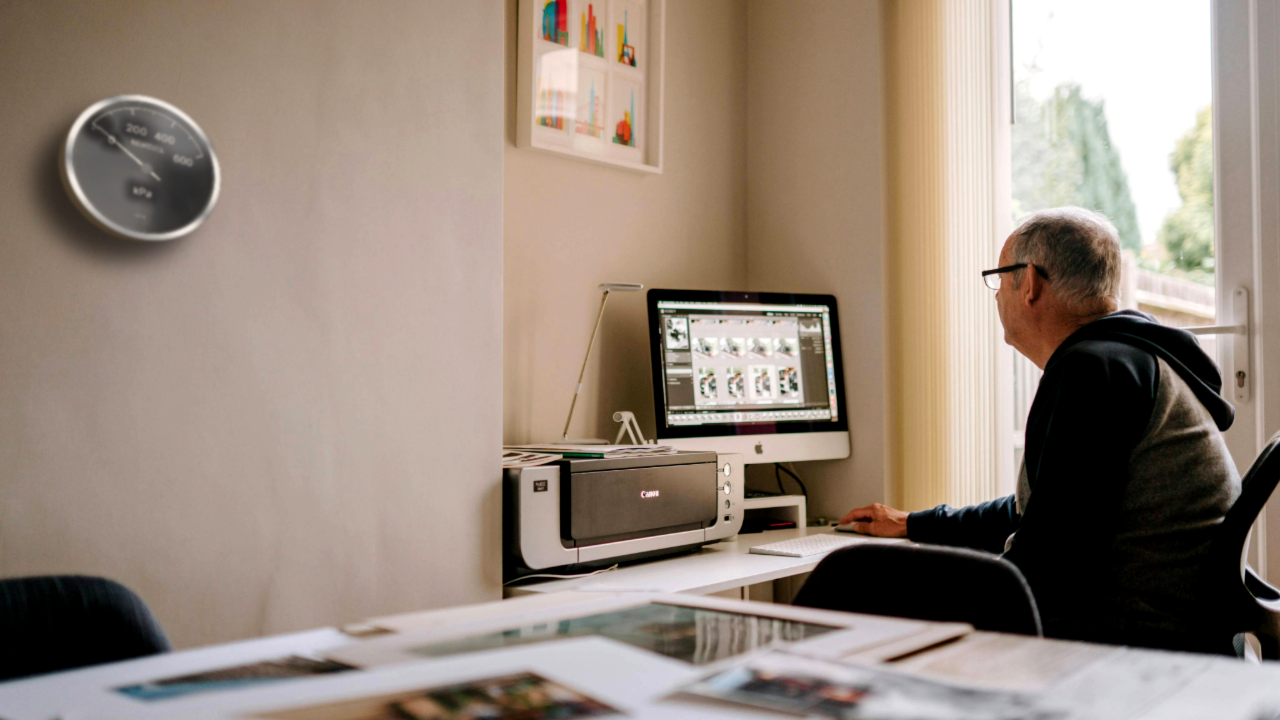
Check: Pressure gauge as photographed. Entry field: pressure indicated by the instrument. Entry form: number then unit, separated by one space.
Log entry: 0 kPa
